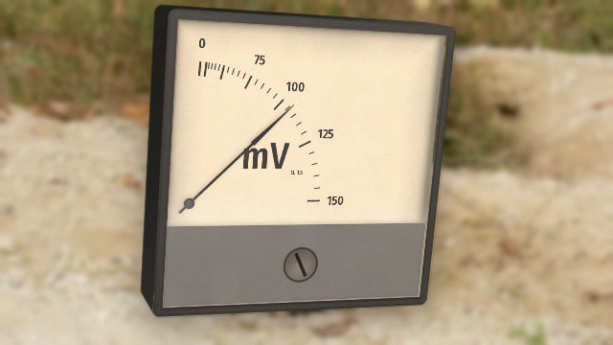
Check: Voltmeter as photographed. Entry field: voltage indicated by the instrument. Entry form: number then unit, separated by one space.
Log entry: 105 mV
